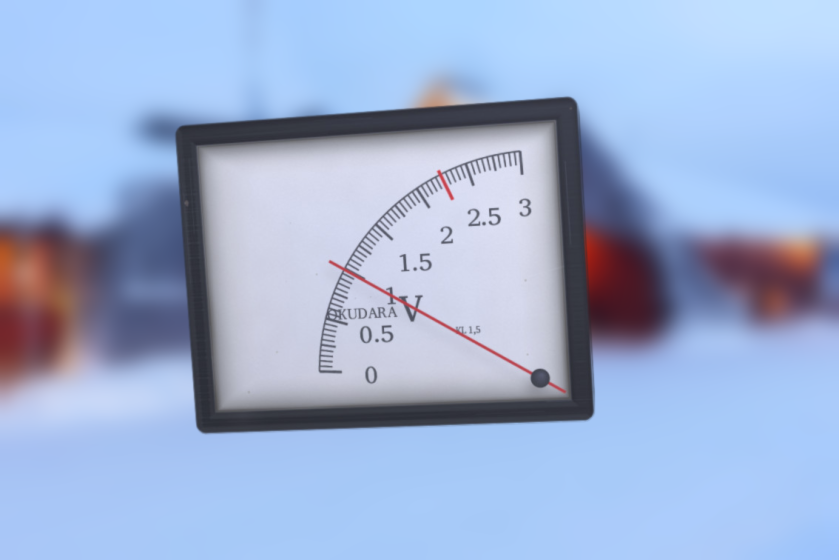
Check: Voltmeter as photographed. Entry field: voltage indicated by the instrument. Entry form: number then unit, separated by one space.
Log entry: 1 V
